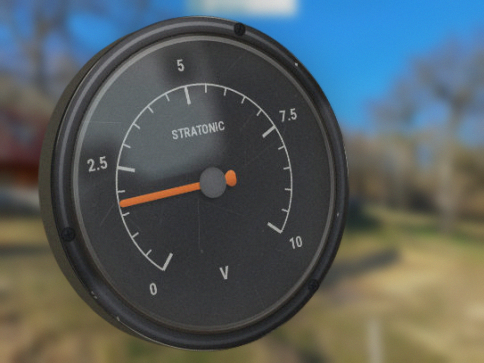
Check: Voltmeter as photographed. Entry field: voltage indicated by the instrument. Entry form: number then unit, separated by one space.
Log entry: 1.75 V
